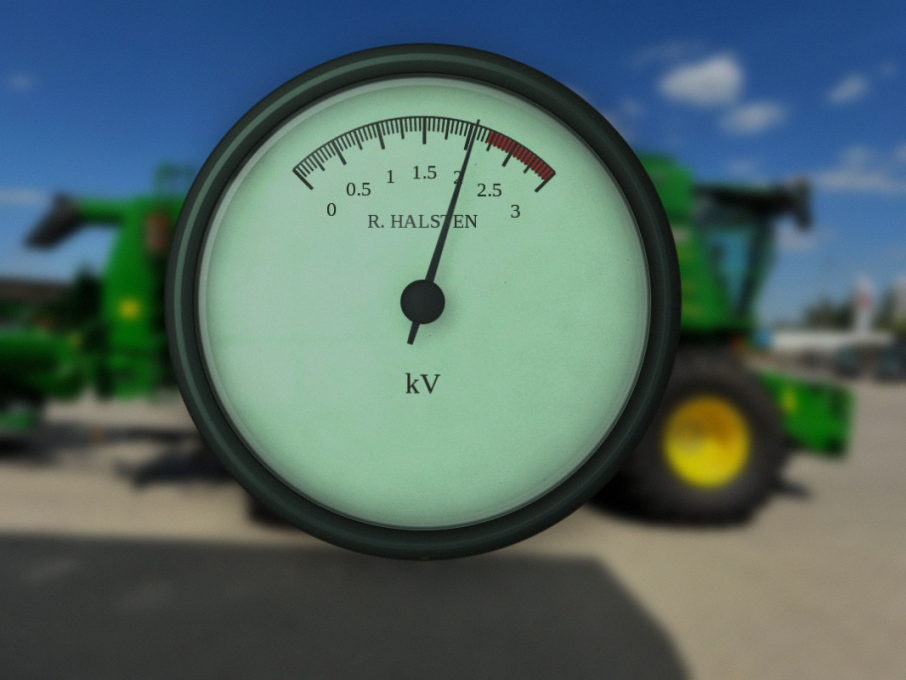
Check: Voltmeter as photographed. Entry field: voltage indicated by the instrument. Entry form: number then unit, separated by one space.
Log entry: 2.05 kV
